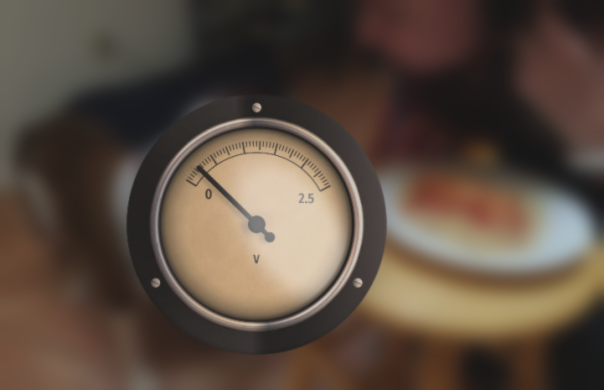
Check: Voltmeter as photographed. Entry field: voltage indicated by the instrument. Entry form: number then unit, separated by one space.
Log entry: 0.25 V
